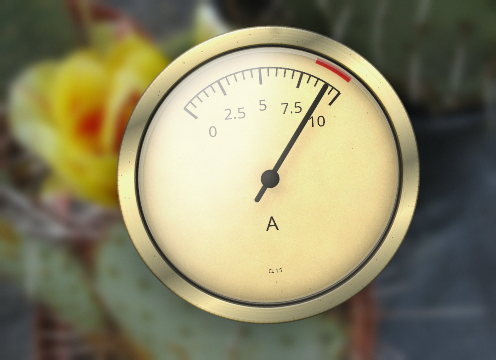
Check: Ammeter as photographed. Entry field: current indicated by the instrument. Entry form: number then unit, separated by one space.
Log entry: 9 A
